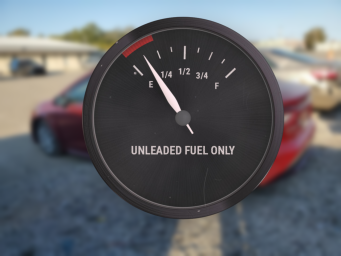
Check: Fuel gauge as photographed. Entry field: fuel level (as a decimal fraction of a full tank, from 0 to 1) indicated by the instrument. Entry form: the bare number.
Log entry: 0.125
